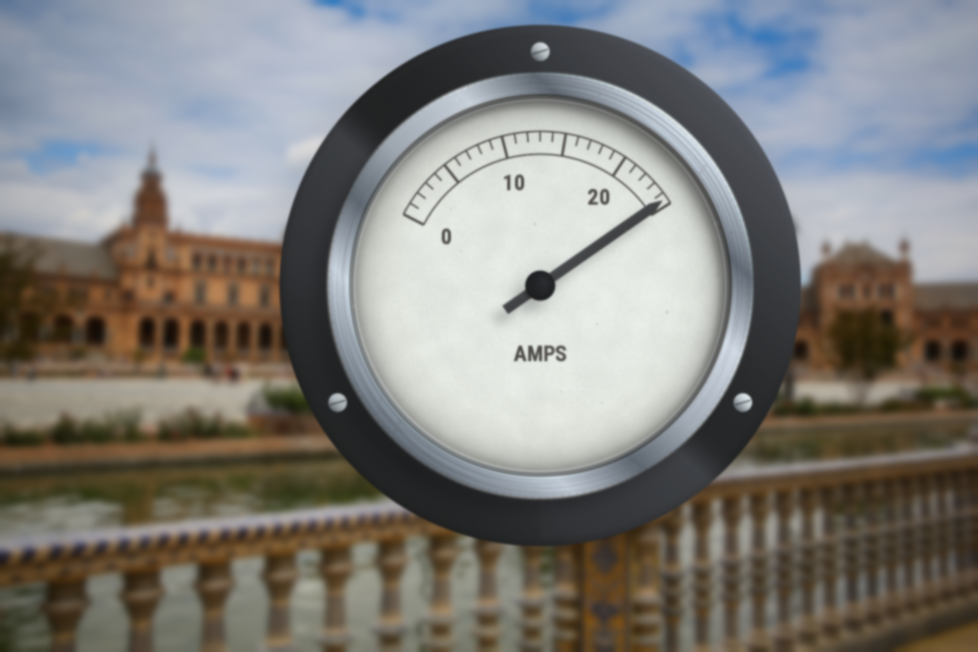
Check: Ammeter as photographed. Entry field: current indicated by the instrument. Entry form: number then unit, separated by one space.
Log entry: 24.5 A
